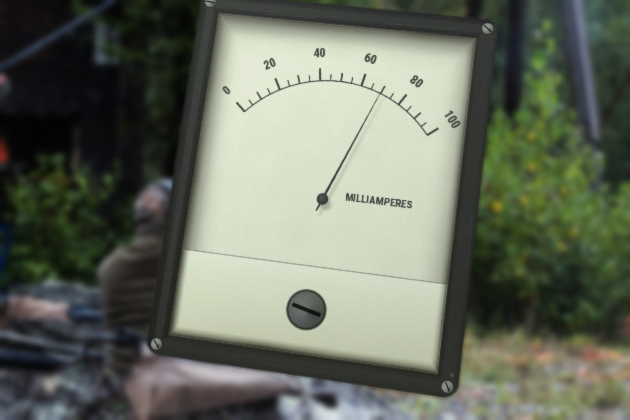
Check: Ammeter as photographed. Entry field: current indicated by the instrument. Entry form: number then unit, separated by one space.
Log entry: 70 mA
